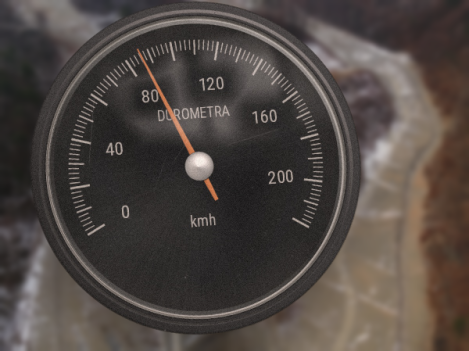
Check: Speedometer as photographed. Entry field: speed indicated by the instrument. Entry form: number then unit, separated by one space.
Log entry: 86 km/h
